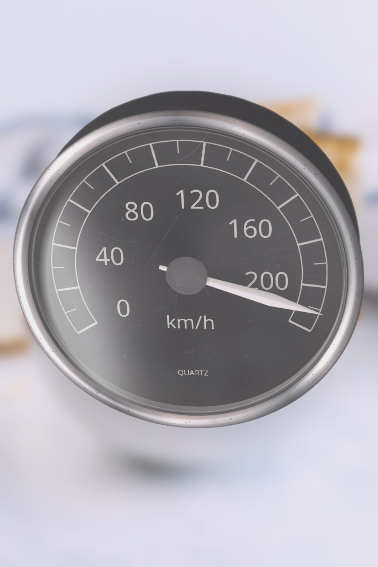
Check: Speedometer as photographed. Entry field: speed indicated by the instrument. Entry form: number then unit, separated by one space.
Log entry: 210 km/h
